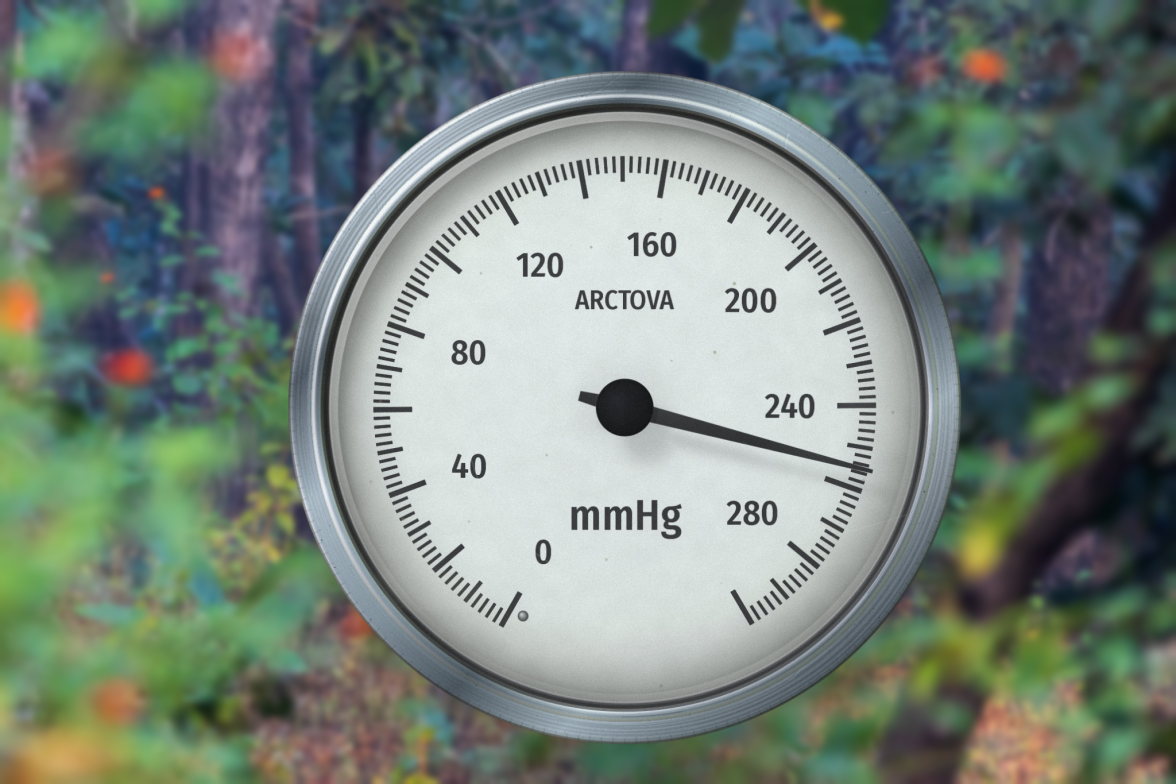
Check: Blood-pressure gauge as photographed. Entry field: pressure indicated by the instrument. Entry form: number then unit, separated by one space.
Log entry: 255 mmHg
